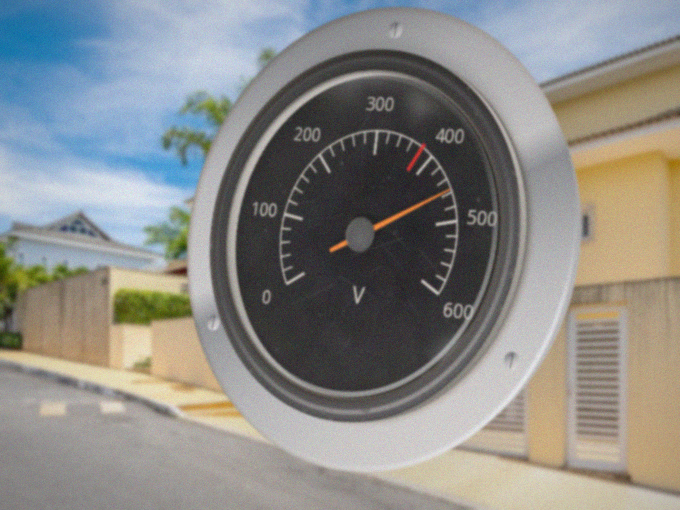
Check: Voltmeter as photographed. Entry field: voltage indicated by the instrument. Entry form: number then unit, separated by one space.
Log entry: 460 V
